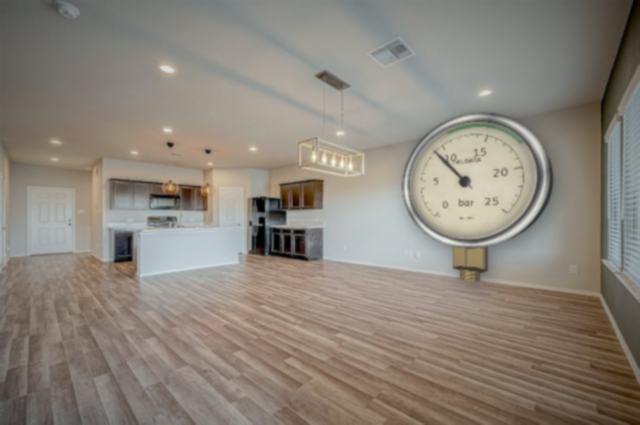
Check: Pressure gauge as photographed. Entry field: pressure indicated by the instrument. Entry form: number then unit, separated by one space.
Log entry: 9 bar
